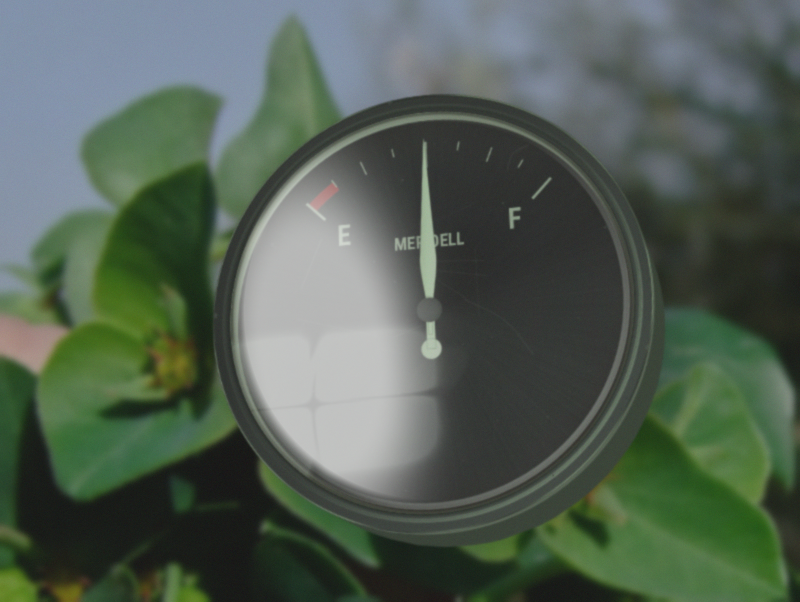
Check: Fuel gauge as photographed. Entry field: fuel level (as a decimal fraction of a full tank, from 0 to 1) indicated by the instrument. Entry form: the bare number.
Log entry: 0.5
